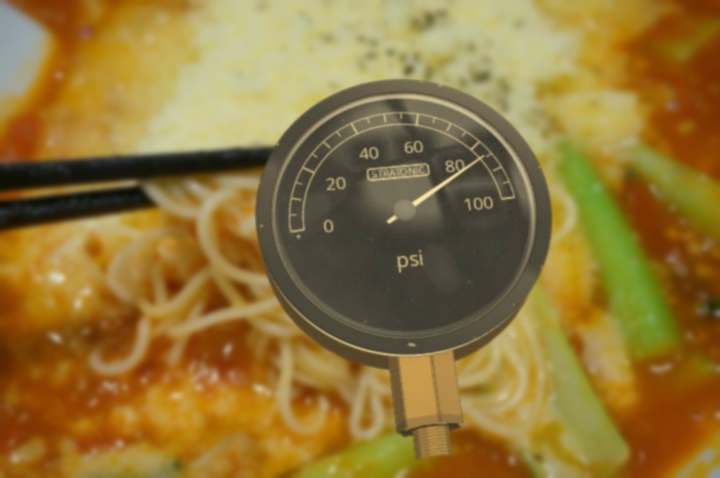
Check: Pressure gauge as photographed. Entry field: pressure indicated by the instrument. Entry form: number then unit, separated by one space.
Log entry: 85 psi
